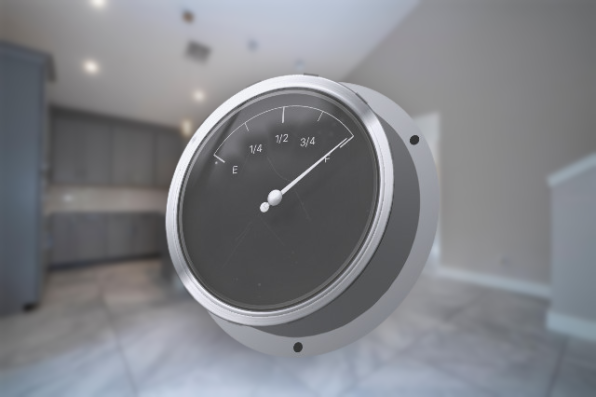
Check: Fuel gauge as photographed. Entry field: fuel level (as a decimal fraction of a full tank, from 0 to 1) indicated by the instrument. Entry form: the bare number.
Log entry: 1
